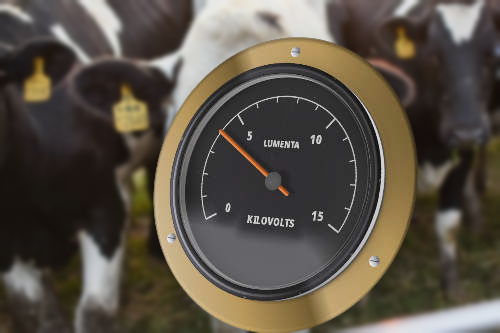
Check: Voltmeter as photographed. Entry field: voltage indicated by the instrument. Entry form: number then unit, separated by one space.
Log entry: 4 kV
